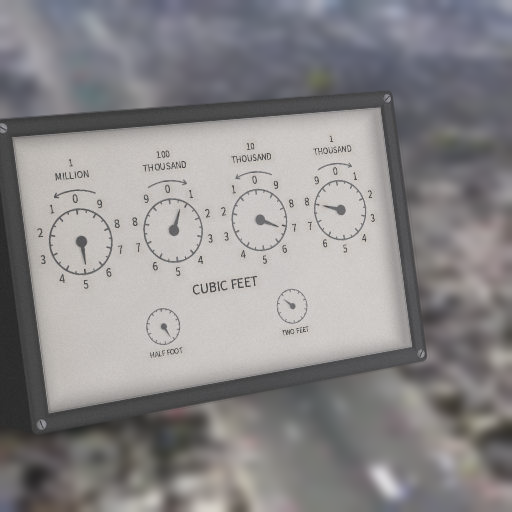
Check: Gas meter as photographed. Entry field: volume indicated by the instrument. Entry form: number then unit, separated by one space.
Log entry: 506800 ft³
